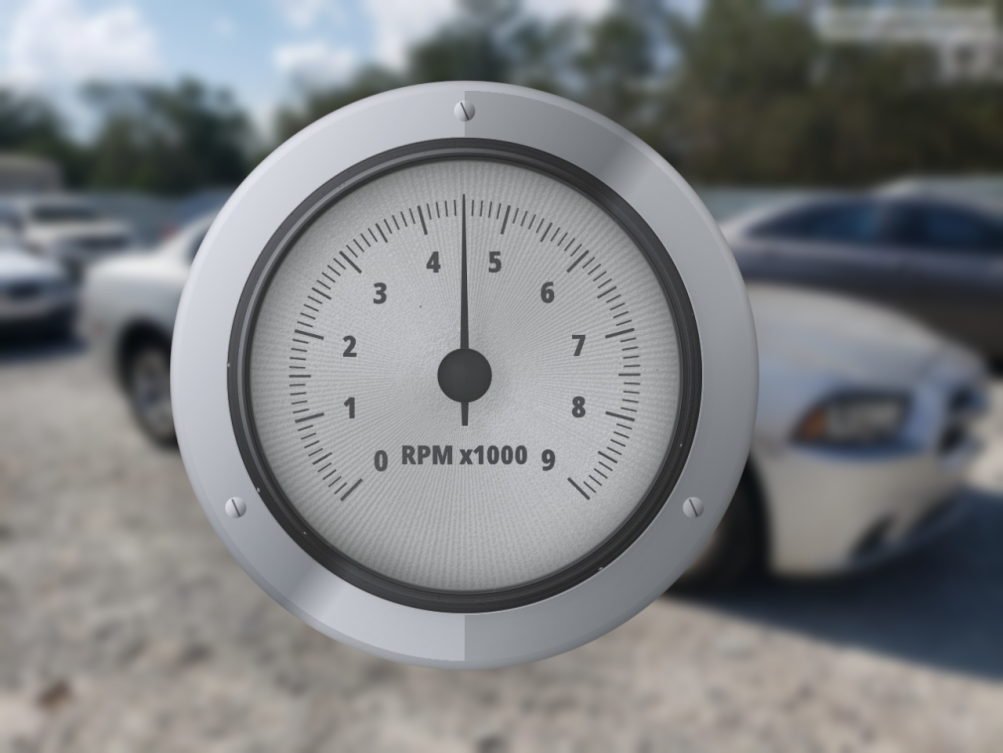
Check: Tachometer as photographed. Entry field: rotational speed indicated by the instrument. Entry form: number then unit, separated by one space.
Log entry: 4500 rpm
